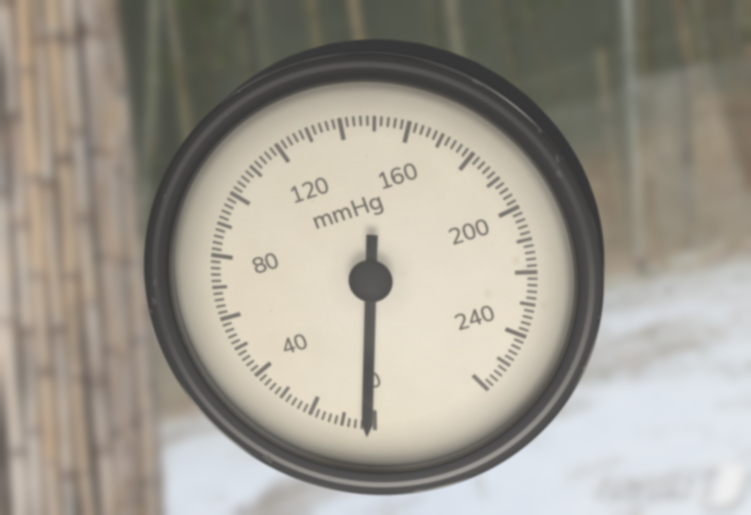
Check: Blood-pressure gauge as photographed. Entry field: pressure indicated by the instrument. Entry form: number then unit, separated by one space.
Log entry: 2 mmHg
